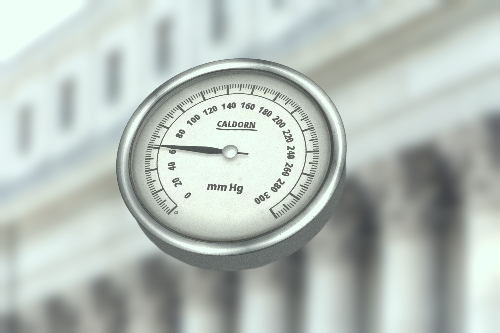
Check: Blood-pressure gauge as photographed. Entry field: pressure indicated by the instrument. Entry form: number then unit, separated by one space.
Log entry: 60 mmHg
